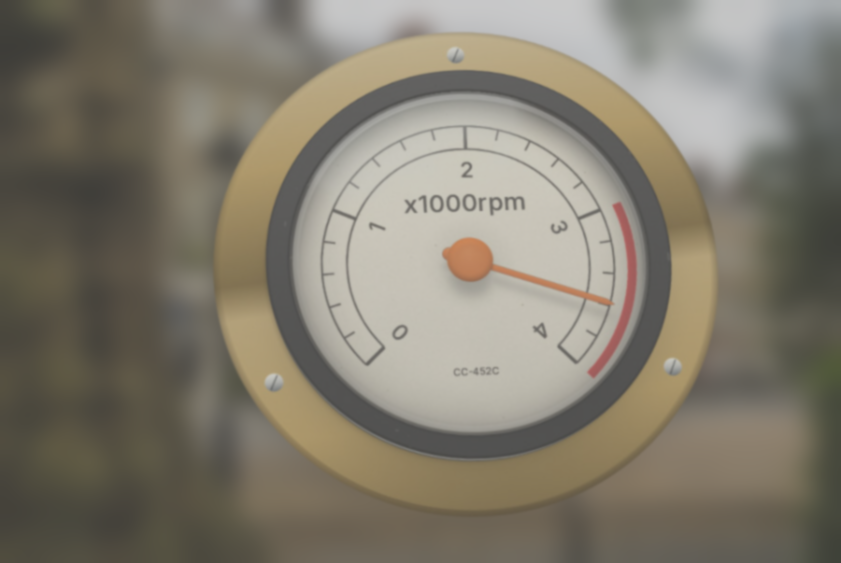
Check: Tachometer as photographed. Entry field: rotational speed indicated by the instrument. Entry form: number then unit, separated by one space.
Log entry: 3600 rpm
